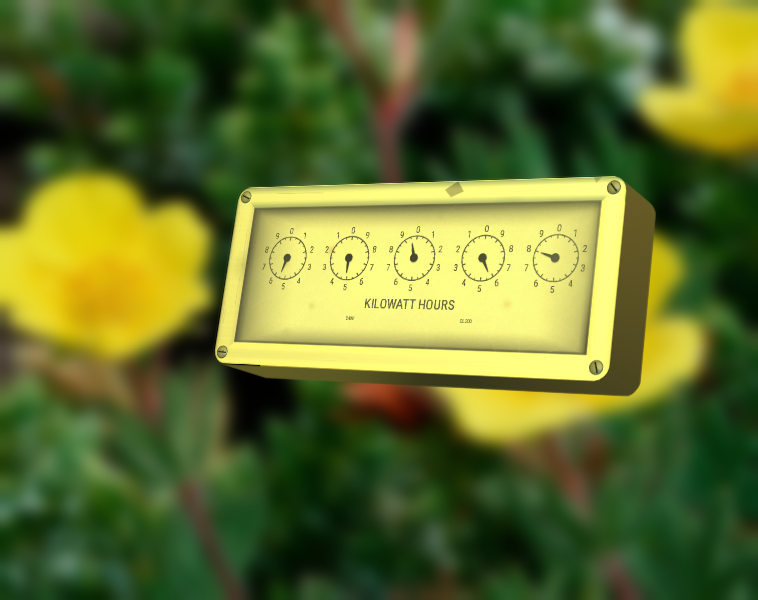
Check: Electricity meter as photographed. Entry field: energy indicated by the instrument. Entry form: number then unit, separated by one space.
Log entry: 54958 kWh
